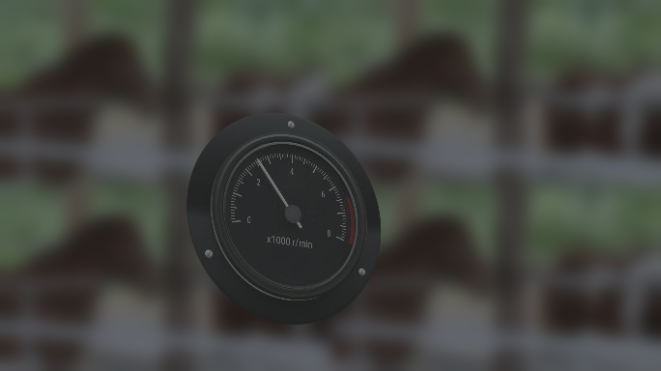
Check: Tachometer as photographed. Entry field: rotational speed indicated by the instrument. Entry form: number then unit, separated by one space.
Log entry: 2500 rpm
